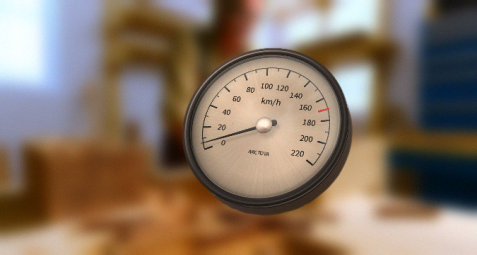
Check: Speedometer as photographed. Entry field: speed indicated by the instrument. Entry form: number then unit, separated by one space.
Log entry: 5 km/h
